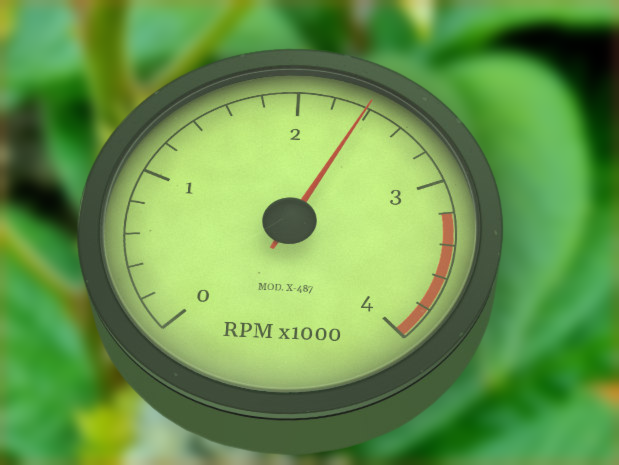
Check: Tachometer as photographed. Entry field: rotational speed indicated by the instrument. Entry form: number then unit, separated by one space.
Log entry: 2400 rpm
